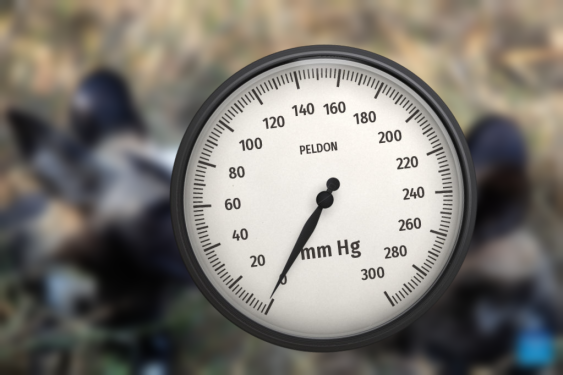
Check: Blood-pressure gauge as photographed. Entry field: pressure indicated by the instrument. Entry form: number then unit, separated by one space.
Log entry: 2 mmHg
